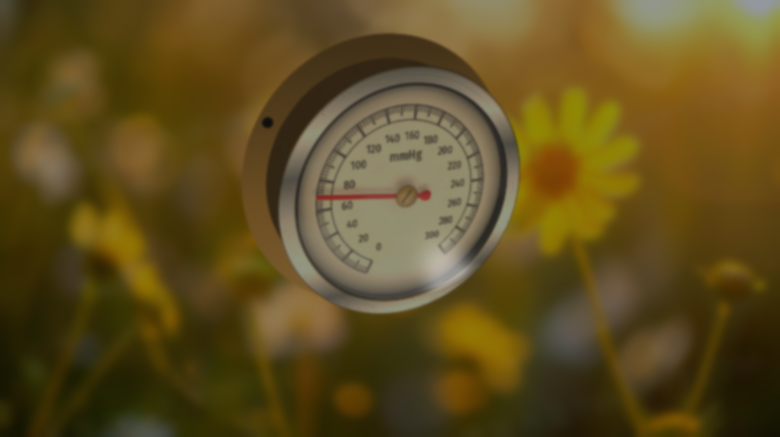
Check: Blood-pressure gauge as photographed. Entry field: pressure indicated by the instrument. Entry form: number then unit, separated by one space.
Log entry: 70 mmHg
